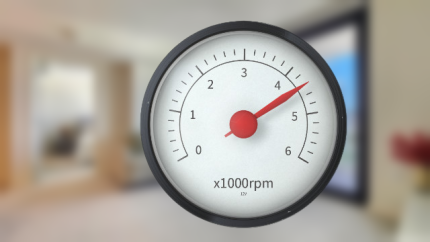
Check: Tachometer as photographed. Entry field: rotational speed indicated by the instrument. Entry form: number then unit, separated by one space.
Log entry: 4400 rpm
